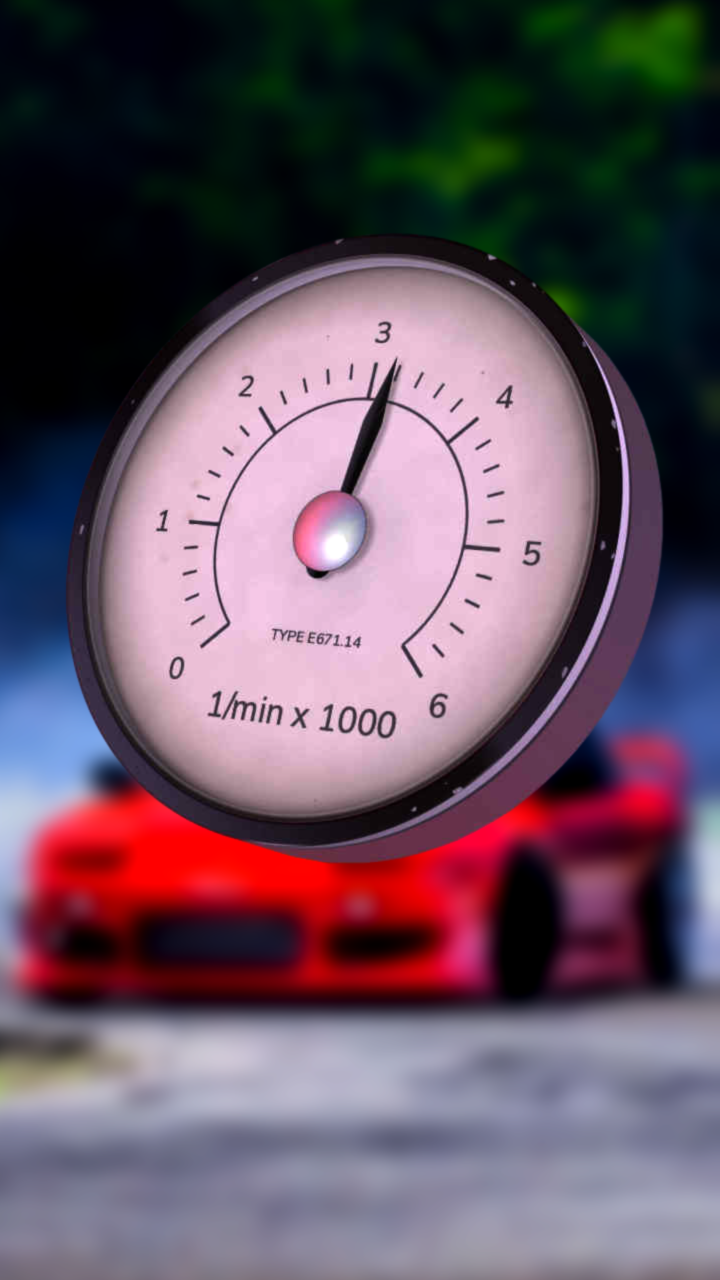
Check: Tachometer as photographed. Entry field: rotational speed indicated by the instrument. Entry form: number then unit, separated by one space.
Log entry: 3200 rpm
